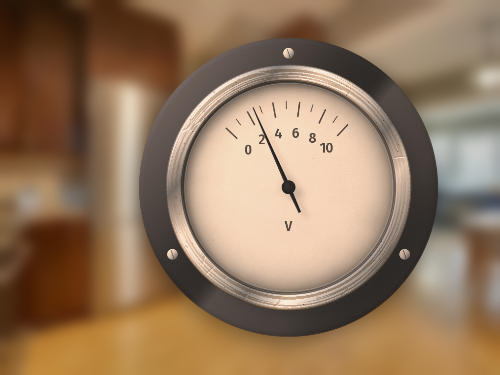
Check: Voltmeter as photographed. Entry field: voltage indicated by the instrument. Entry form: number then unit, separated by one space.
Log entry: 2.5 V
